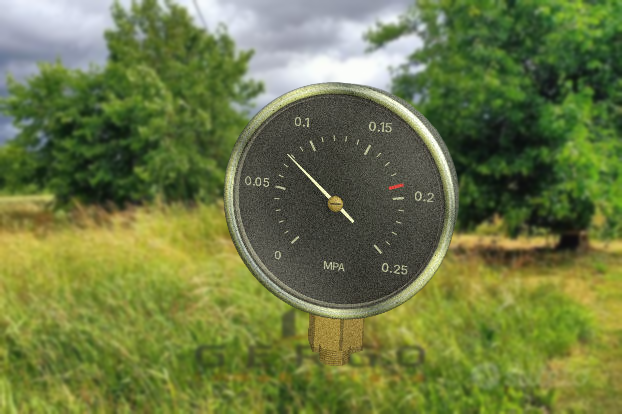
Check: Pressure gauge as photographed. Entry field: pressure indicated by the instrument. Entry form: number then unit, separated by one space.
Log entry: 0.08 MPa
